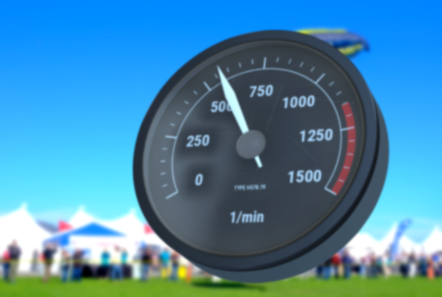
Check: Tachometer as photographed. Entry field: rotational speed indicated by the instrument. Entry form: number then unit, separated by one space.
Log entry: 575 rpm
